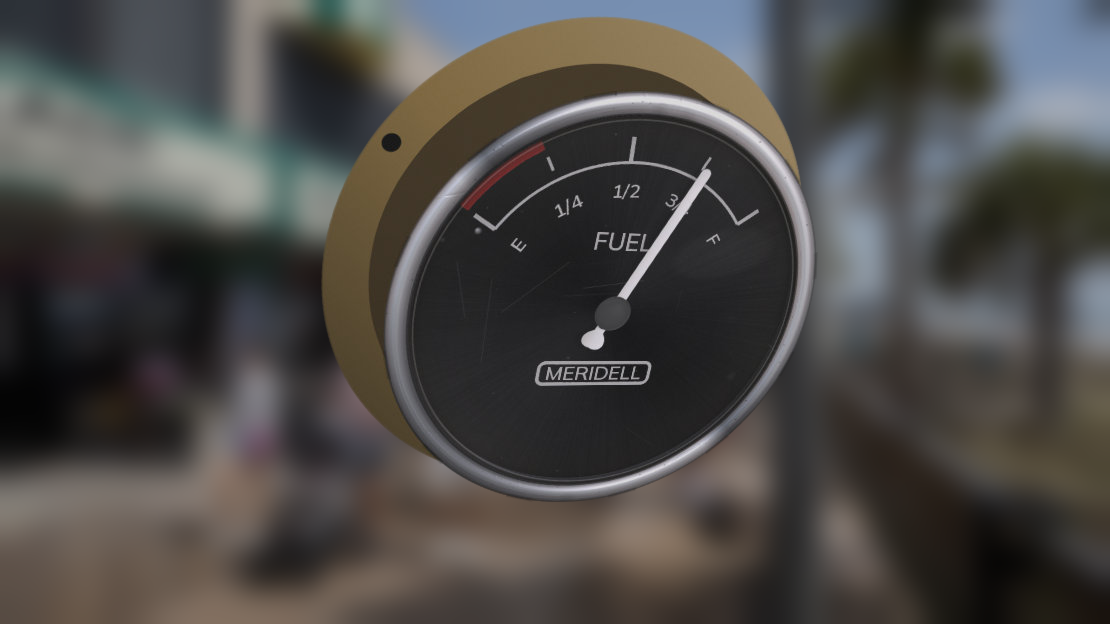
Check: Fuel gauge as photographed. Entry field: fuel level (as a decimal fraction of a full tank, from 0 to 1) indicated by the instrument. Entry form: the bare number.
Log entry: 0.75
